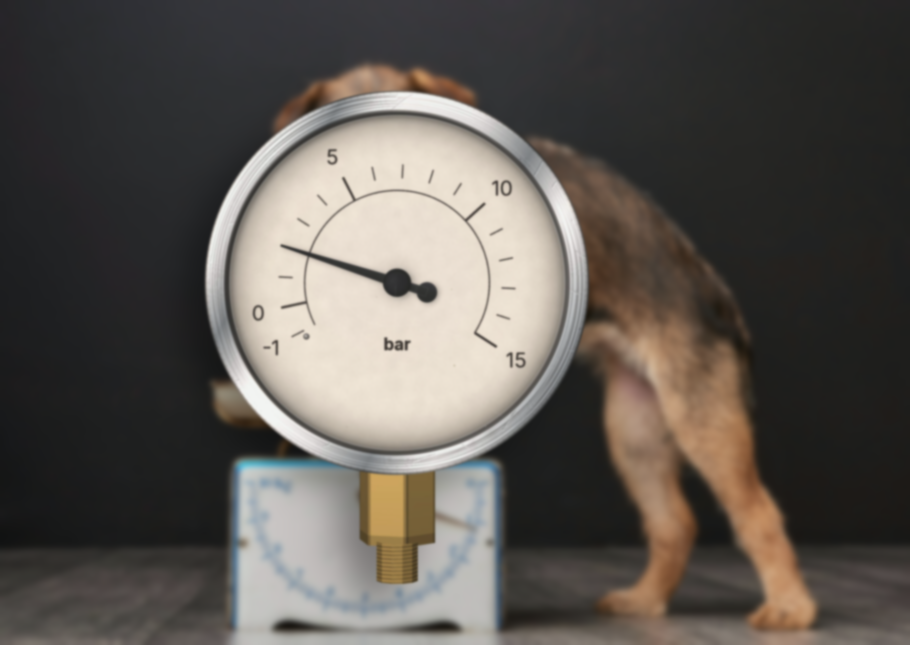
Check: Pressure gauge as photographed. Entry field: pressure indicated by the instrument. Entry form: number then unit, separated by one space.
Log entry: 2 bar
